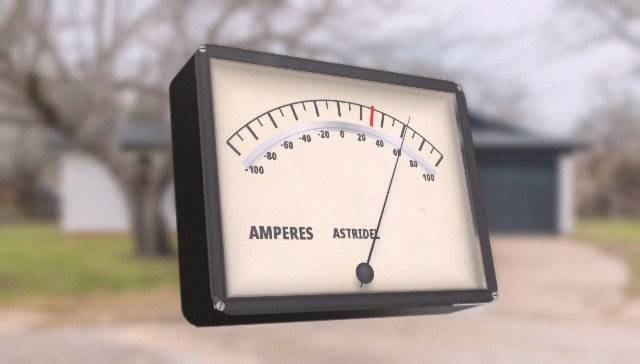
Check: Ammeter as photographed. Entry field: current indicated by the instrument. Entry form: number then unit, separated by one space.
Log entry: 60 A
